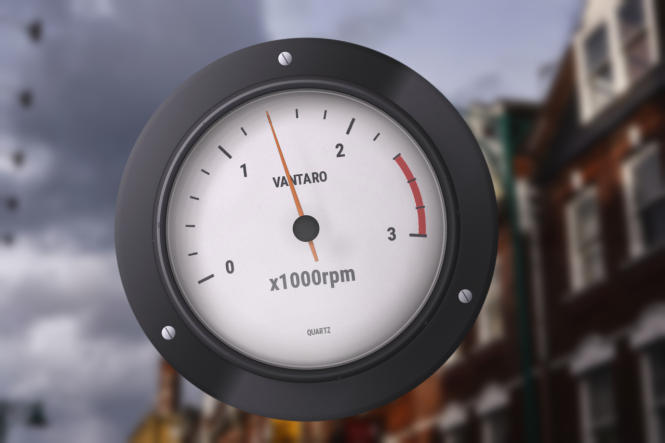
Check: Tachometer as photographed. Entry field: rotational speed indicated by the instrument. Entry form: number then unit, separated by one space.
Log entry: 1400 rpm
